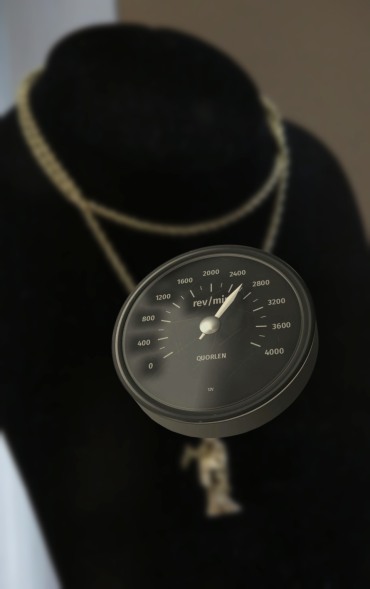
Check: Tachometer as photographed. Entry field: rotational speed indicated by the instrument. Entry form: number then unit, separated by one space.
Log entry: 2600 rpm
